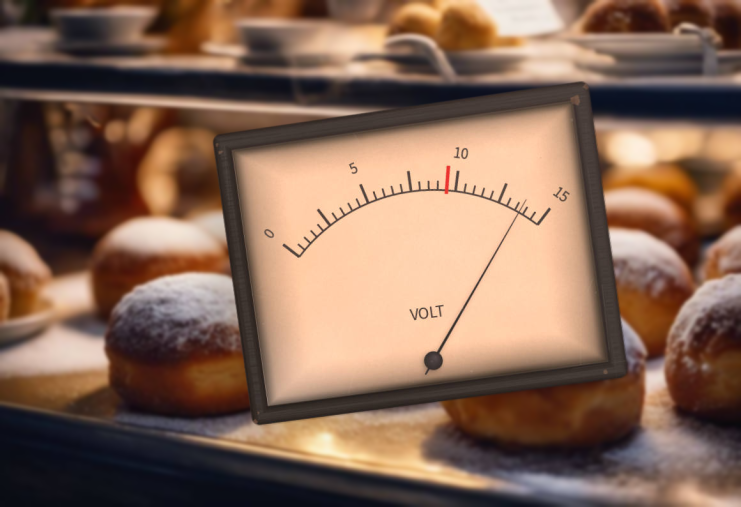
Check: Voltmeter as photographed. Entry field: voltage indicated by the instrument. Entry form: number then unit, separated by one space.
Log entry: 13.75 V
